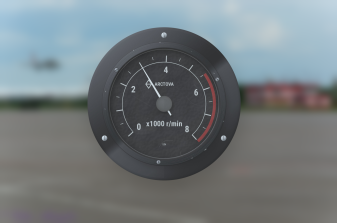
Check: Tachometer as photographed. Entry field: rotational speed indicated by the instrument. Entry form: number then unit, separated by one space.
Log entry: 3000 rpm
